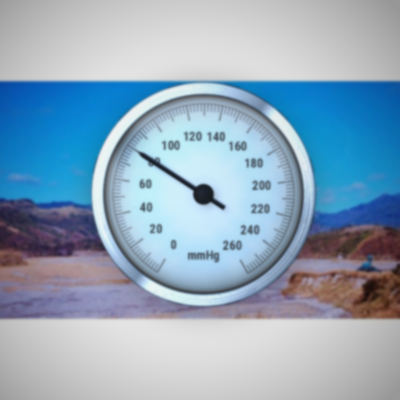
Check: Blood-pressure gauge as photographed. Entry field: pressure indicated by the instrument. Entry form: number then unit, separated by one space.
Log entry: 80 mmHg
